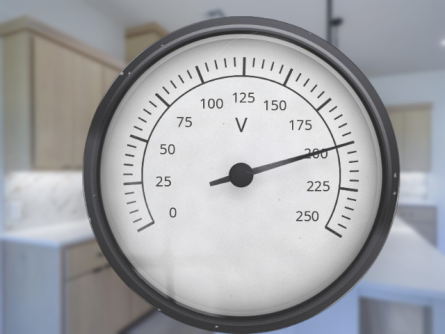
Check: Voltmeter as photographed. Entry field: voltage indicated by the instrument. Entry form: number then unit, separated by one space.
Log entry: 200 V
